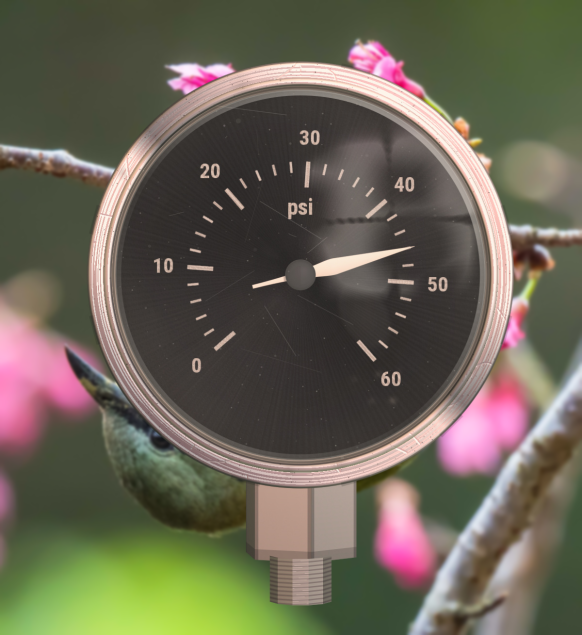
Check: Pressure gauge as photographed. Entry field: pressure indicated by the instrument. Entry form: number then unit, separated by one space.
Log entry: 46 psi
